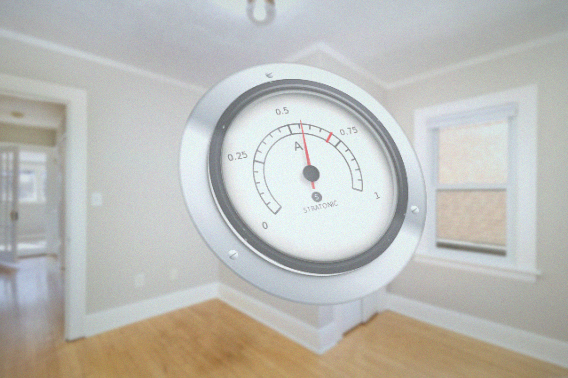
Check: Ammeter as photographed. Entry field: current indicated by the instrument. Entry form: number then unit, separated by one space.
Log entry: 0.55 A
